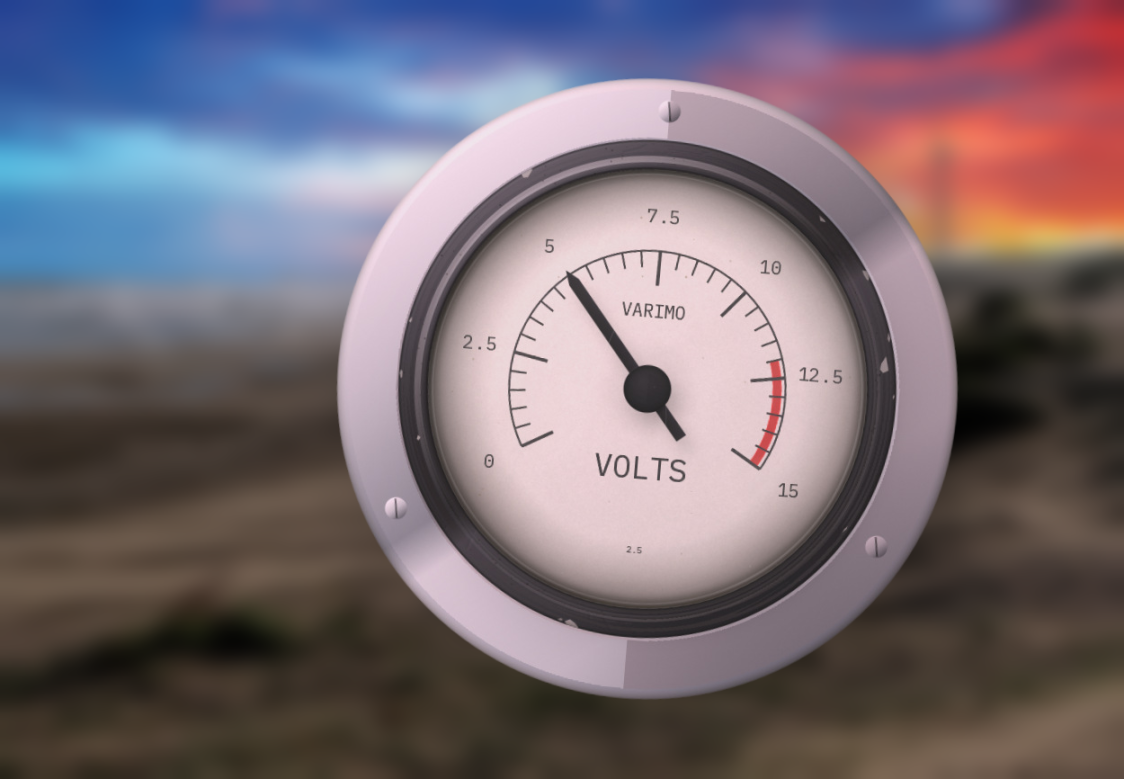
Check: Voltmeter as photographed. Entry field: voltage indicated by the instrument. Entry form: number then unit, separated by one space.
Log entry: 5 V
